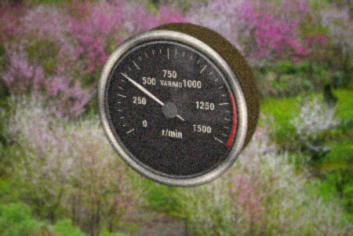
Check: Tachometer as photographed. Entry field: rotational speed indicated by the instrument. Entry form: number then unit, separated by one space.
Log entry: 400 rpm
